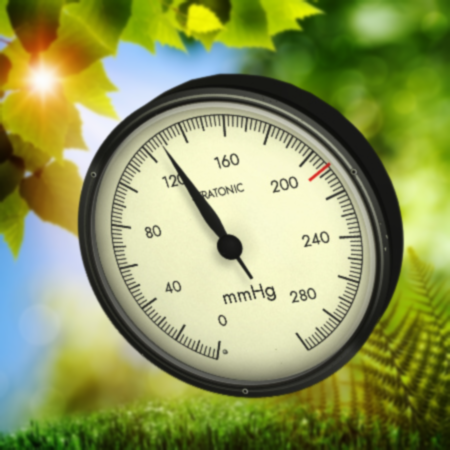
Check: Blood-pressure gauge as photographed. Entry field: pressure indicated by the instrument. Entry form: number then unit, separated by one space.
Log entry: 130 mmHg
